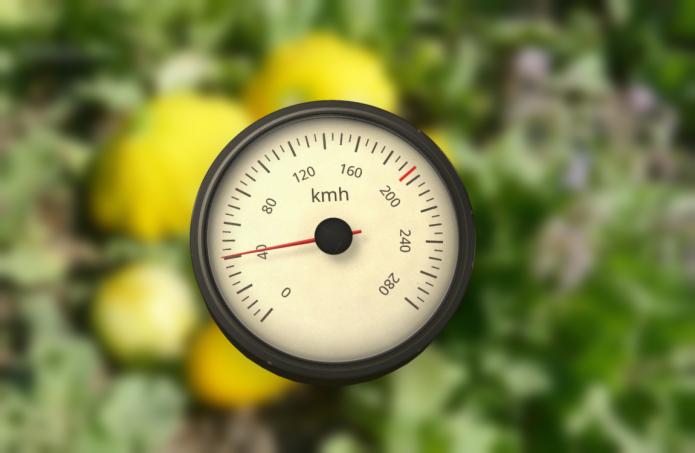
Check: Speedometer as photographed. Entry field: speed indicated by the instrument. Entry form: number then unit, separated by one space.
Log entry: 40 km/h
